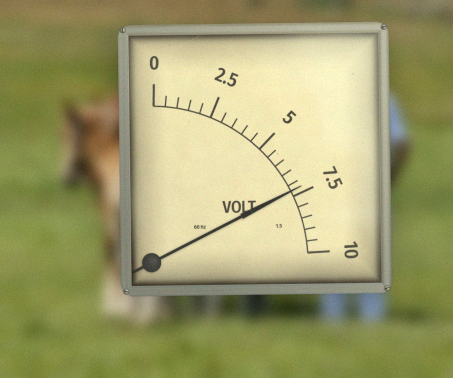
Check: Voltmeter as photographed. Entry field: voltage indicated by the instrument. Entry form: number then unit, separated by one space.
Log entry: 7.25 V
